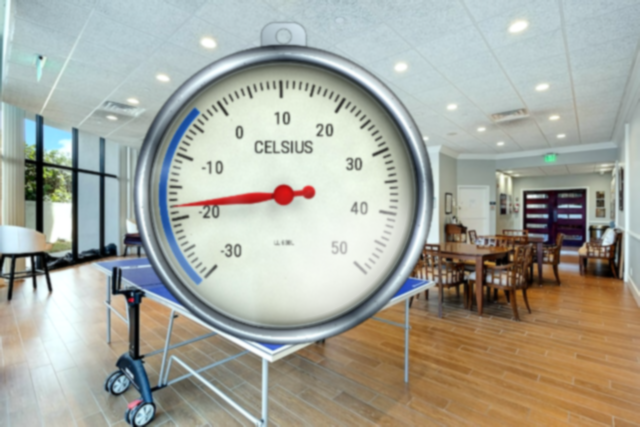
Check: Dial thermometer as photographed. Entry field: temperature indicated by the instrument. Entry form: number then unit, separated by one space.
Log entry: -18 °C
